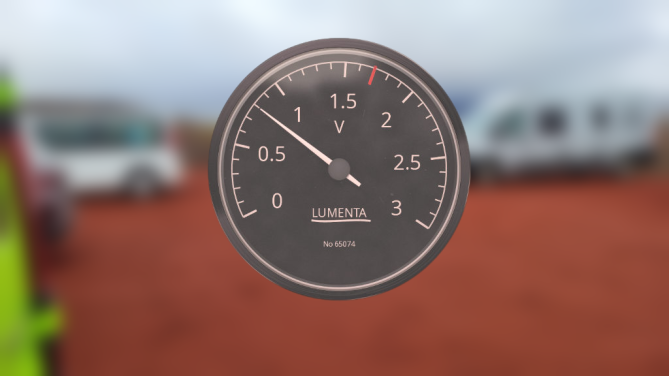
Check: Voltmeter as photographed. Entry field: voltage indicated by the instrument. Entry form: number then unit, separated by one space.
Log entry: 0.8 V
